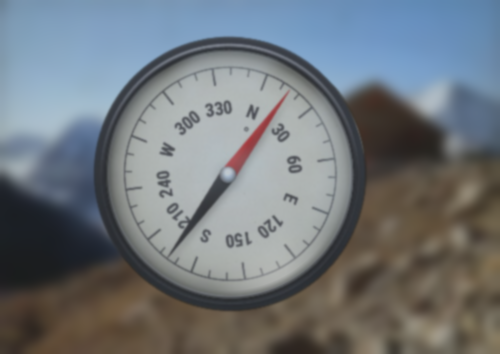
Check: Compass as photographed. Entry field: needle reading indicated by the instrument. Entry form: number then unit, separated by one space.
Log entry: 15 °
